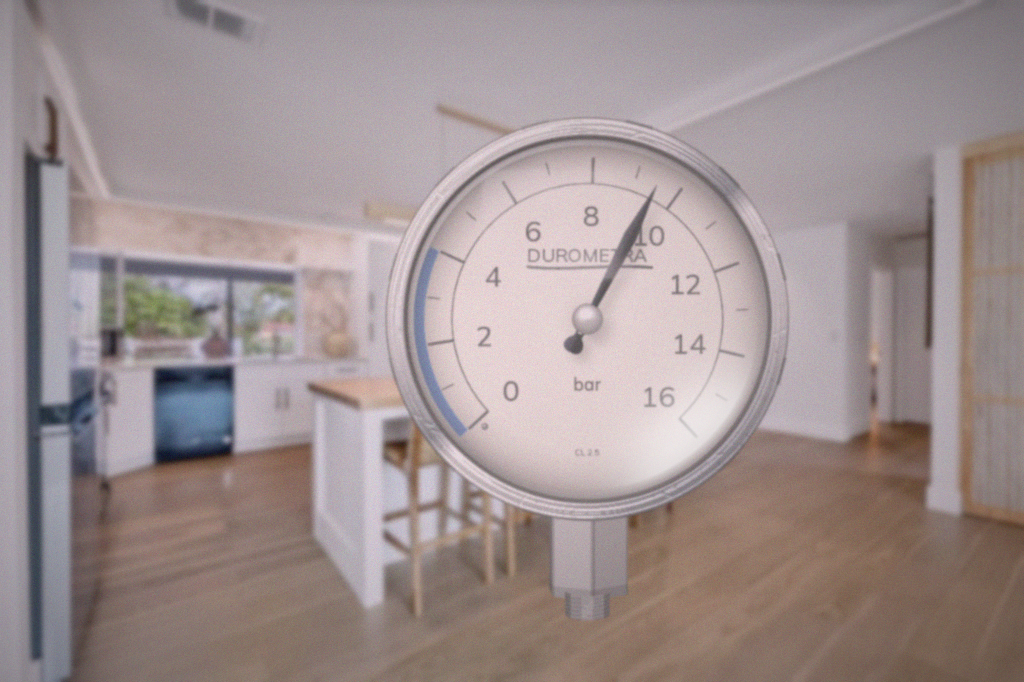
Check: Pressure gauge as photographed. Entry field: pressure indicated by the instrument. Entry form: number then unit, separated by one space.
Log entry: 9.5 bar
